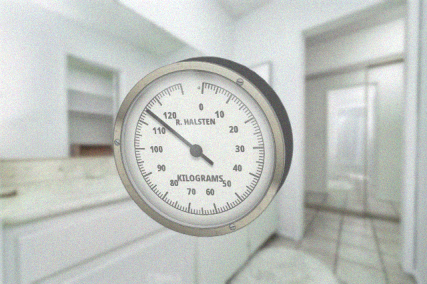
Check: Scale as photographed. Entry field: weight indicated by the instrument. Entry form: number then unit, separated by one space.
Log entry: 115 kg
